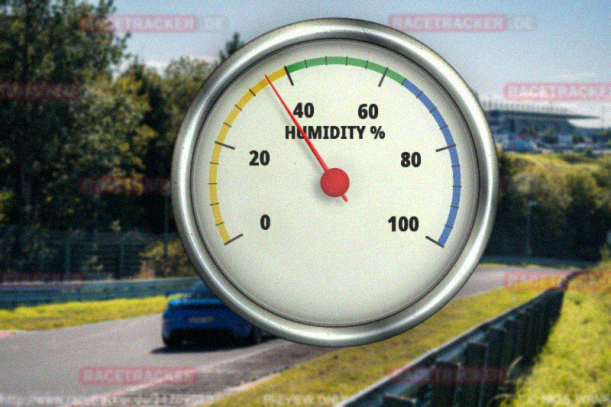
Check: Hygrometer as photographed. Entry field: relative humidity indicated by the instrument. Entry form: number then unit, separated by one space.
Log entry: 36 %
